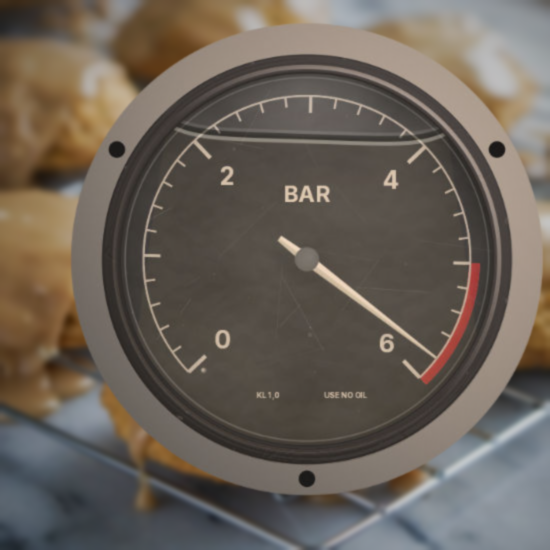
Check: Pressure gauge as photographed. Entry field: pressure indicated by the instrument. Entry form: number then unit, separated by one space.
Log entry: 5.8 bar
